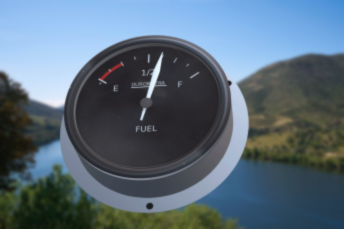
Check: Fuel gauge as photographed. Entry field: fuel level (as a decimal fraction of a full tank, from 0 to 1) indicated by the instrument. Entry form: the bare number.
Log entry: 0.625
